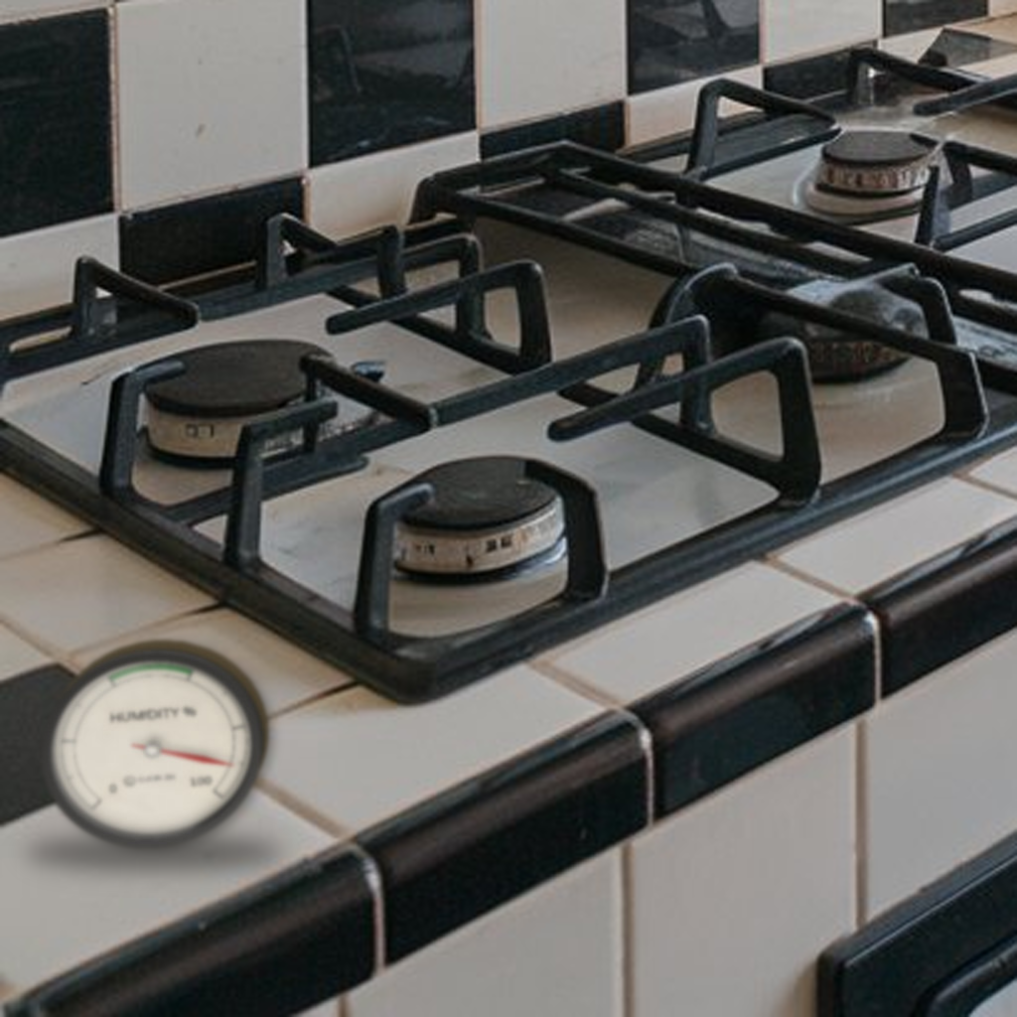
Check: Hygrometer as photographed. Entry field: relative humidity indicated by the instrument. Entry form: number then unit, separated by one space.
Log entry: 90 %
